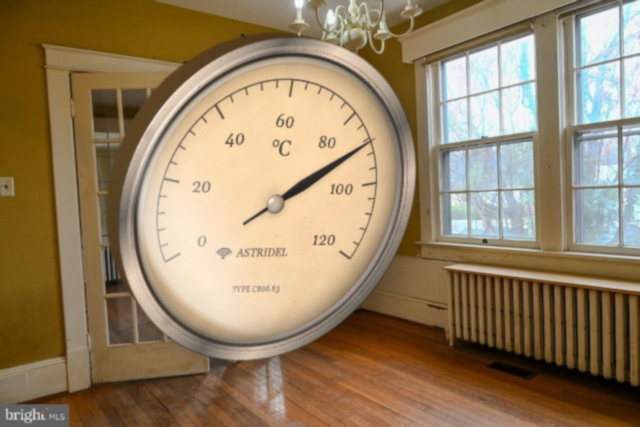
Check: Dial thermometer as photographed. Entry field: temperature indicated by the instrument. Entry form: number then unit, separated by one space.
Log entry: 88 °C
